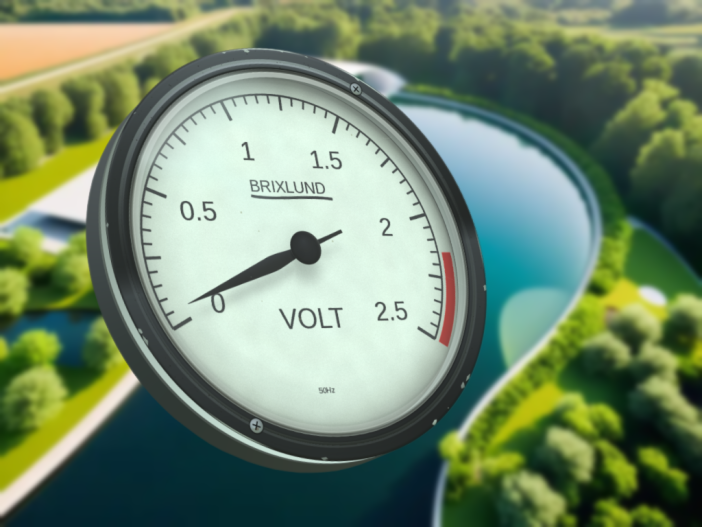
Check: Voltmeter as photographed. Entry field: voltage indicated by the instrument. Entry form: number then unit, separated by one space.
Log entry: 0.05 V
